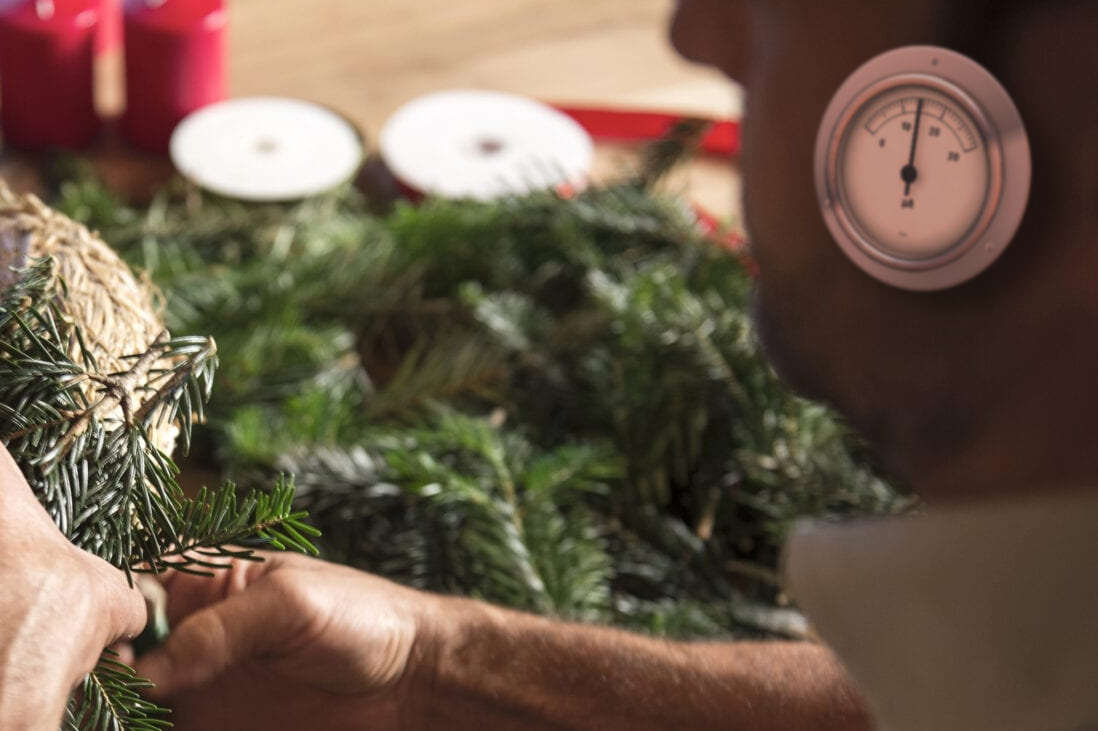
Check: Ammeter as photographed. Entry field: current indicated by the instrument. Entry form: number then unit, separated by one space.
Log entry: 15 µA
